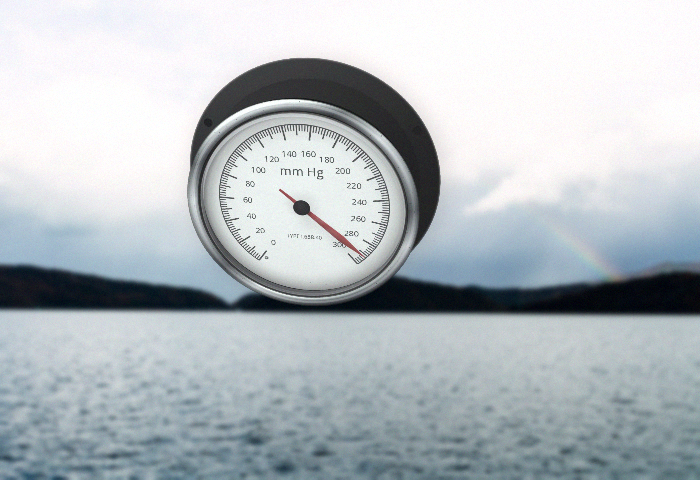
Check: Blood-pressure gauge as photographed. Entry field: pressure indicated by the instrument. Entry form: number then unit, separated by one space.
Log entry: 290 mmHg
